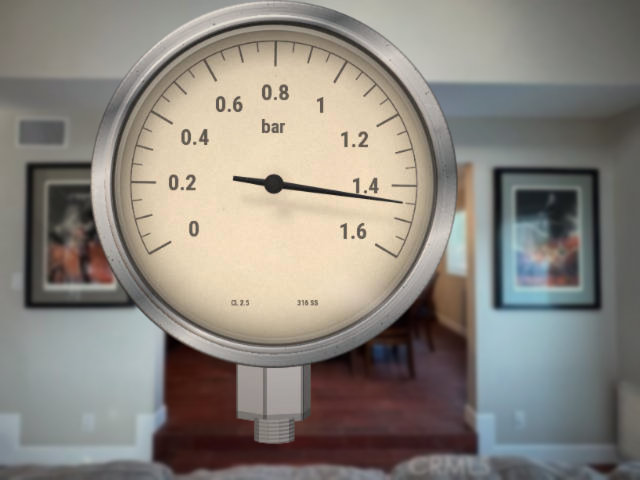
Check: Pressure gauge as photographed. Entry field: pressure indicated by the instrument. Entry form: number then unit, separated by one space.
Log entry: 1.45 bar
